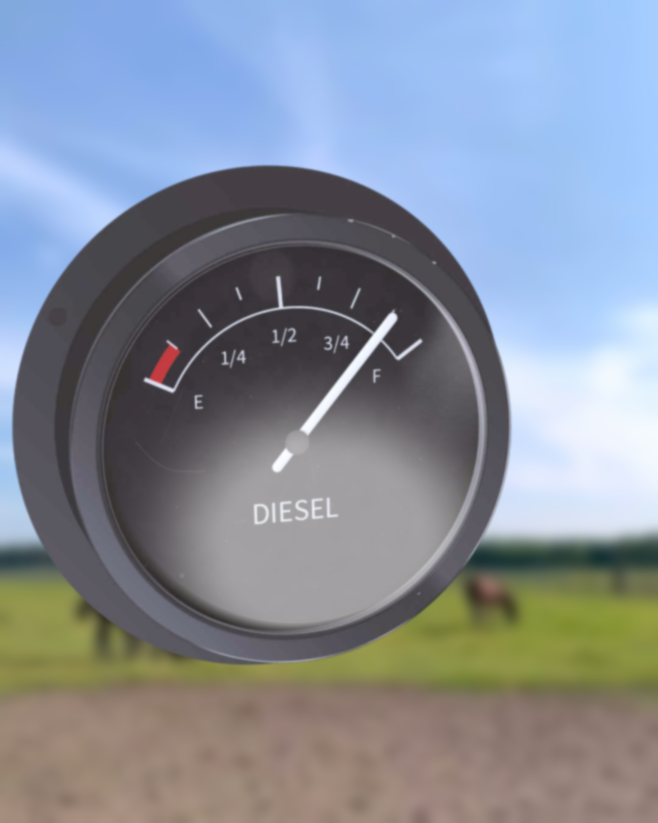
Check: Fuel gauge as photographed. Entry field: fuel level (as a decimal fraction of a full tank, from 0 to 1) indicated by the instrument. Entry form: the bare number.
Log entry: 0.875
